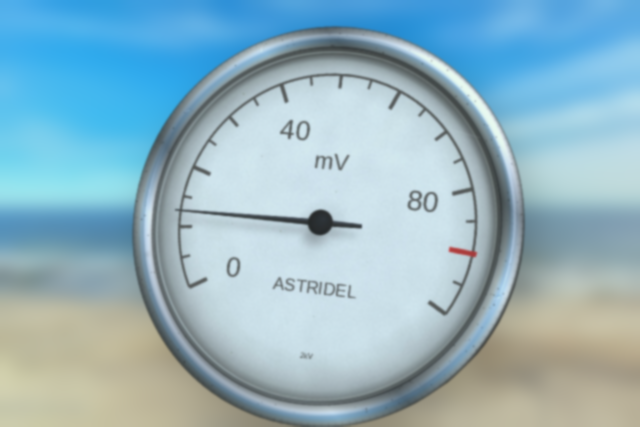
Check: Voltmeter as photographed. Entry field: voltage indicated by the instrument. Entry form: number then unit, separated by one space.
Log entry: 12.5 mV
